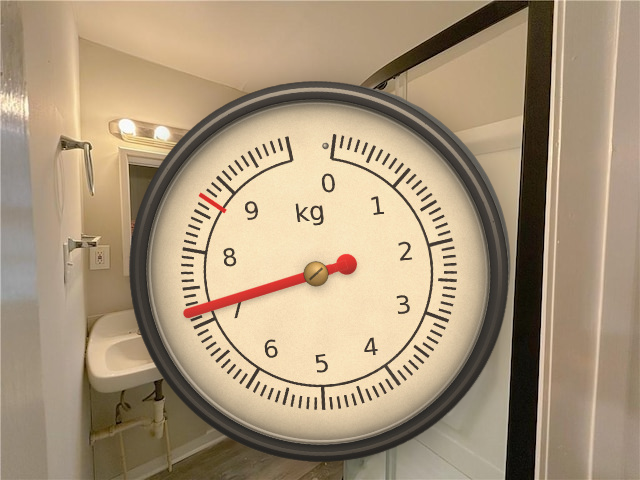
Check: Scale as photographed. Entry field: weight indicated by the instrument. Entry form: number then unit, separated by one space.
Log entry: 7.2 kg
